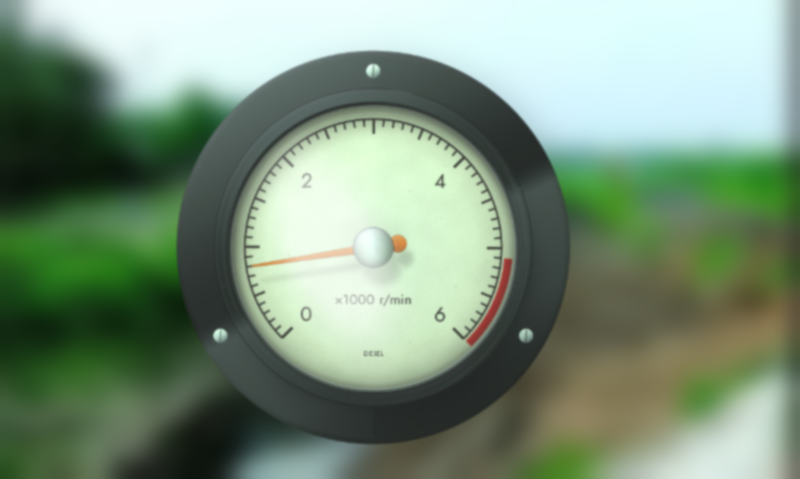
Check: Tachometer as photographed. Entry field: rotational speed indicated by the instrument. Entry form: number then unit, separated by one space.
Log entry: 800 rpm
